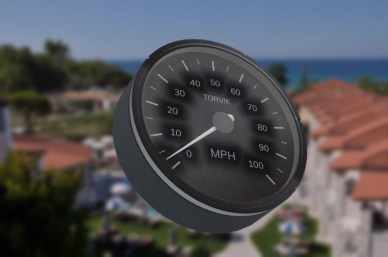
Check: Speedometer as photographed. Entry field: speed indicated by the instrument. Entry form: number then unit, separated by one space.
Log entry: 2.5 mph
